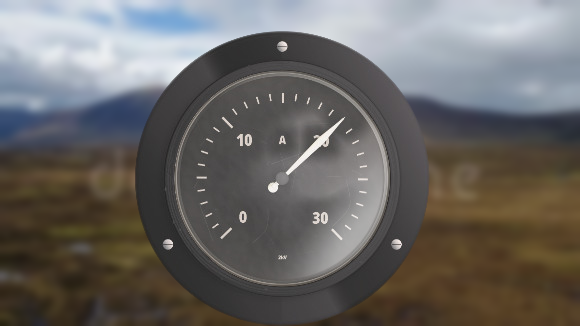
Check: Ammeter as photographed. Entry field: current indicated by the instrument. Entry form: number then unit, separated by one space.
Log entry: 20 A
